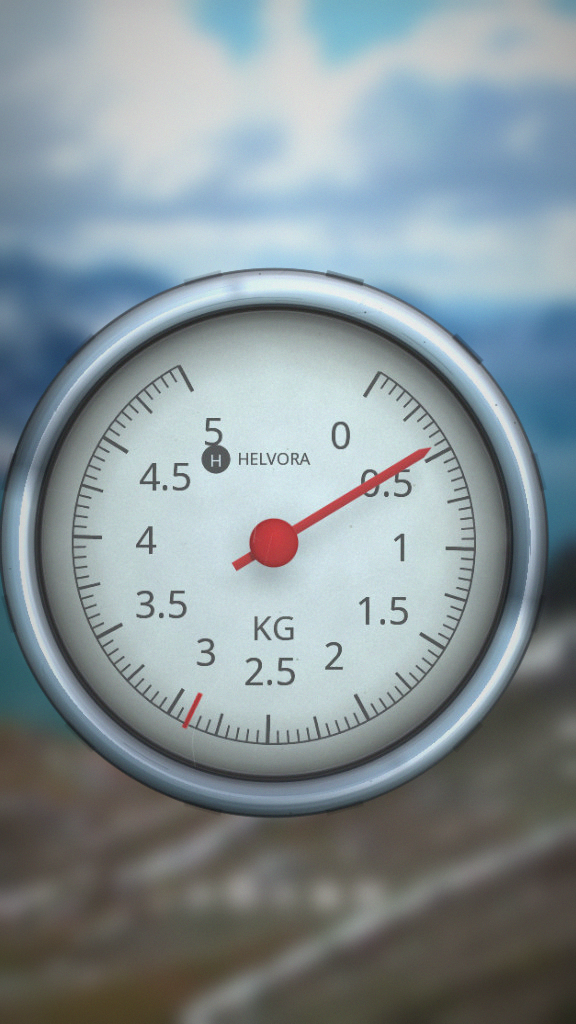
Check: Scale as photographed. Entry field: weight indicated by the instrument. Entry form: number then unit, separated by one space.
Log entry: 0.45 kg
